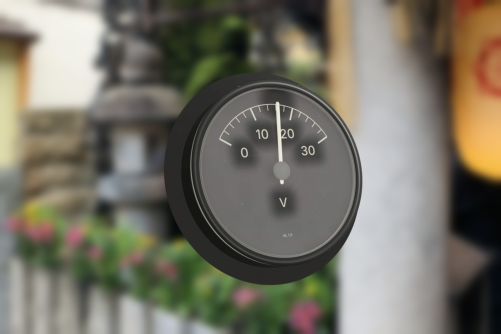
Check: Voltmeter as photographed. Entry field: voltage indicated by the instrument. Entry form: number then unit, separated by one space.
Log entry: 16 V
